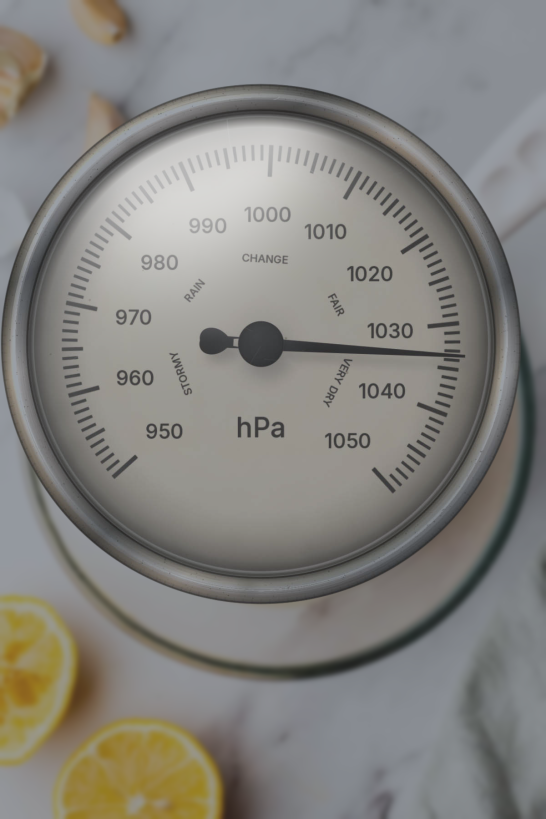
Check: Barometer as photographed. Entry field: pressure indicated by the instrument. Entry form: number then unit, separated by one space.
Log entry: 1033.5 hPa
